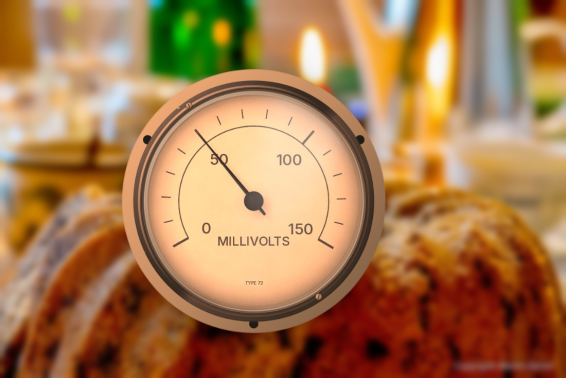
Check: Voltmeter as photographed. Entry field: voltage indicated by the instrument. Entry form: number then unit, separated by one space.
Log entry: 50 mV
